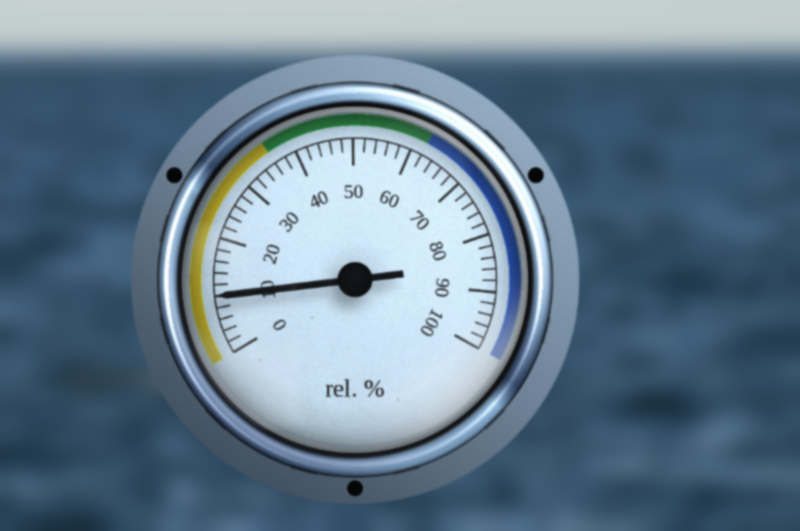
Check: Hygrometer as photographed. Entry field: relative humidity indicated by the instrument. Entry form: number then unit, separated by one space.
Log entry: 10 %
